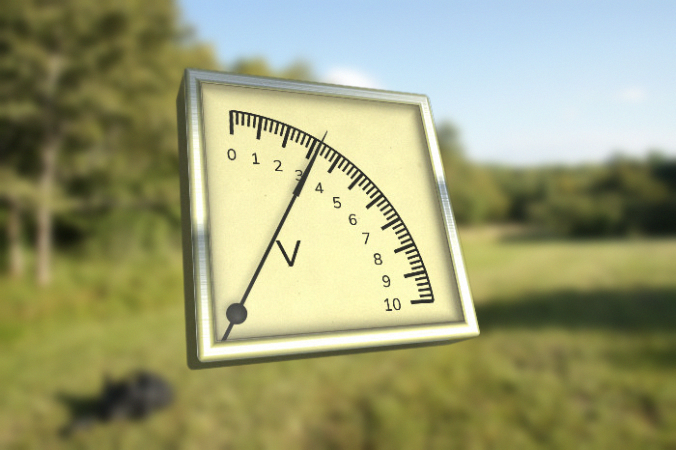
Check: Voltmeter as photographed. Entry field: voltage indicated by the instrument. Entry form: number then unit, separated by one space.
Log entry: 3.2 V
